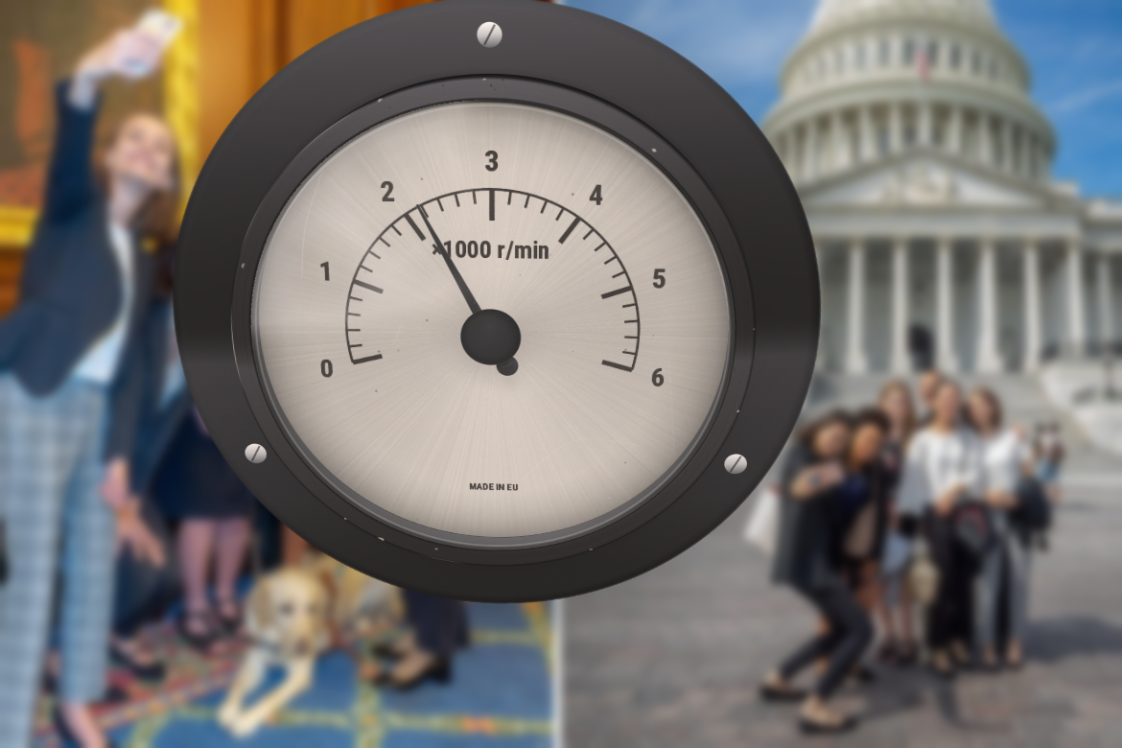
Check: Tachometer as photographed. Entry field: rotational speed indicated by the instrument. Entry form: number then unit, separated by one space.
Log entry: 2200 rpm
